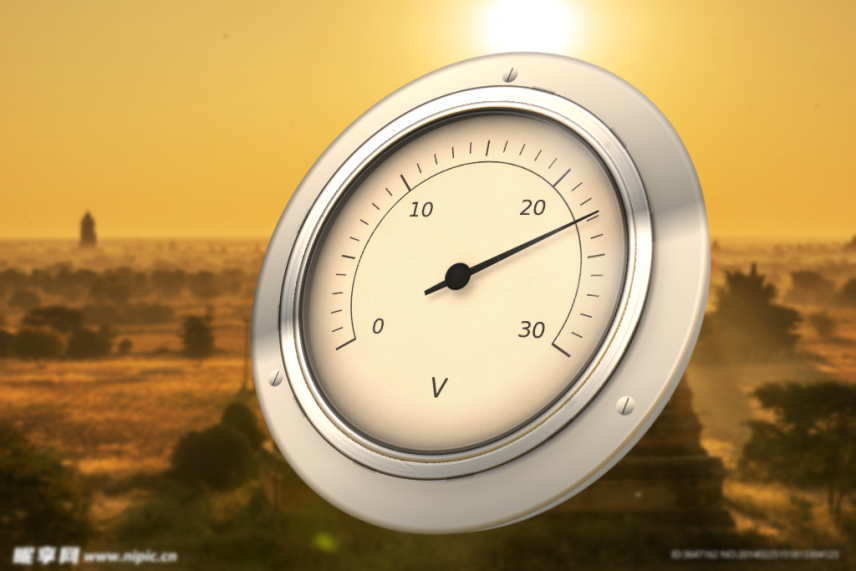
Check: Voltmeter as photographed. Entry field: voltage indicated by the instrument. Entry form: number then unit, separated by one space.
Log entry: 23 V
